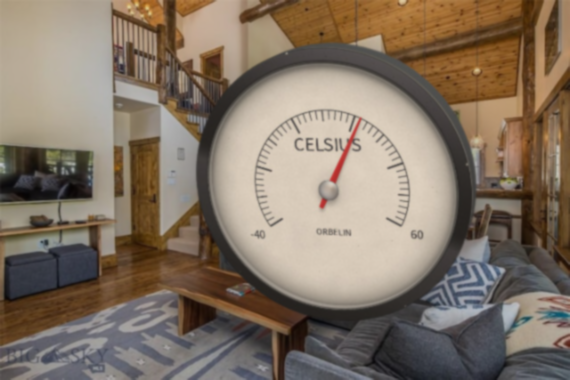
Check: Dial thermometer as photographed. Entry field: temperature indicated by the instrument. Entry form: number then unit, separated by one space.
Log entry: 22 °C
